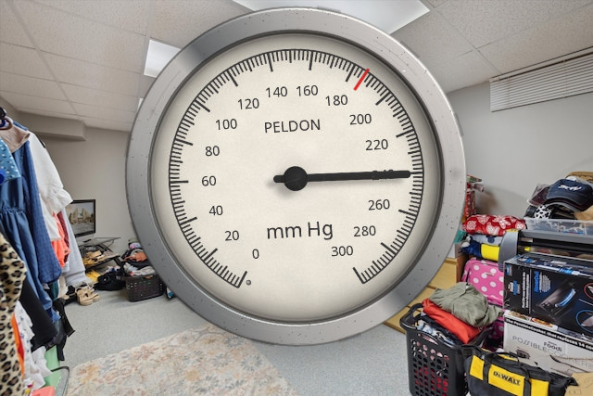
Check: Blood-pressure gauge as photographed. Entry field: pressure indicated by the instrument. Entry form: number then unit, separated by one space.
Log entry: 240 mmHg
